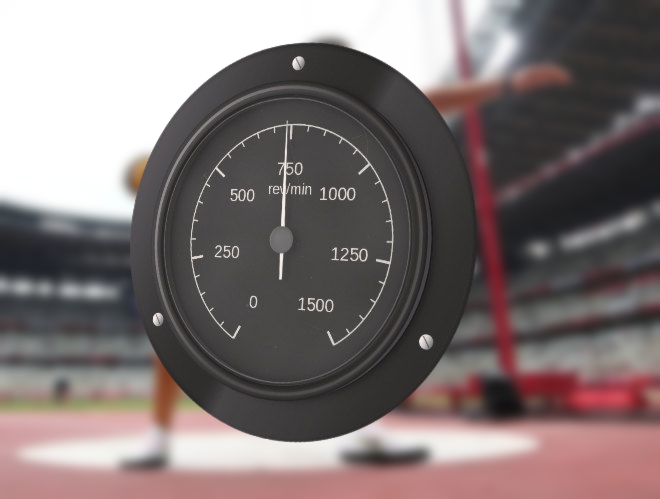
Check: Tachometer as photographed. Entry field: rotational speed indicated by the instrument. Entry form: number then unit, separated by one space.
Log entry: 750 rpm
